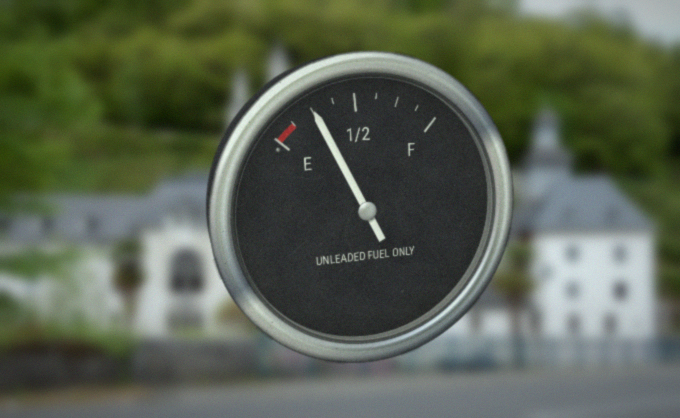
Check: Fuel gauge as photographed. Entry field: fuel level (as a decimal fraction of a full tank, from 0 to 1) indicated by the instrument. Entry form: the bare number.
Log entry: 0.25
